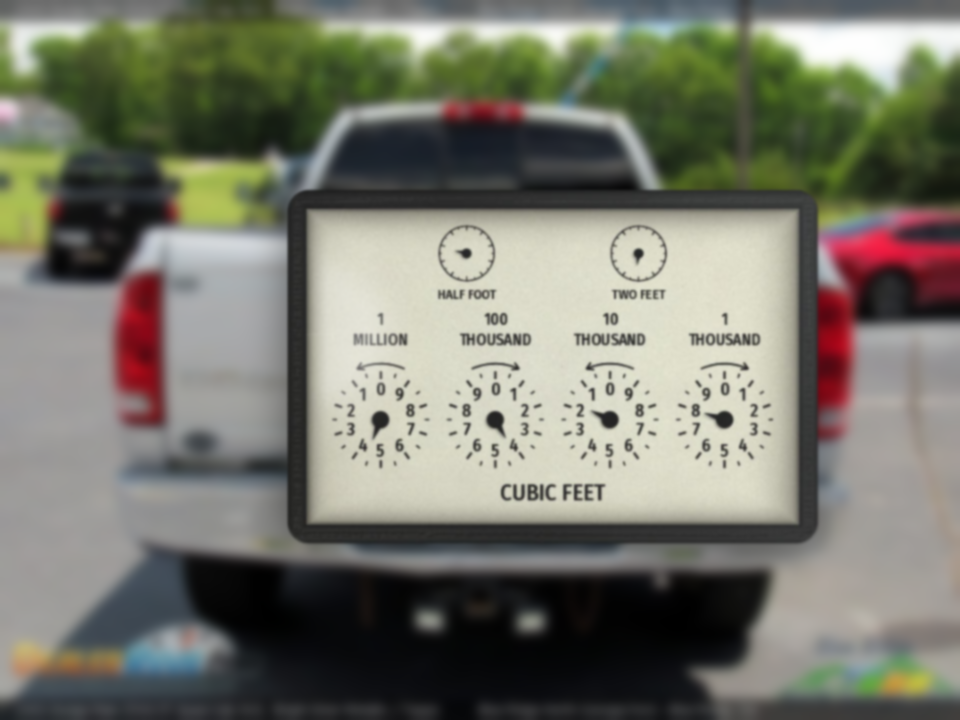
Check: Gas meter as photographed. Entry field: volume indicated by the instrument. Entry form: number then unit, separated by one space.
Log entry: 441800 ft³
